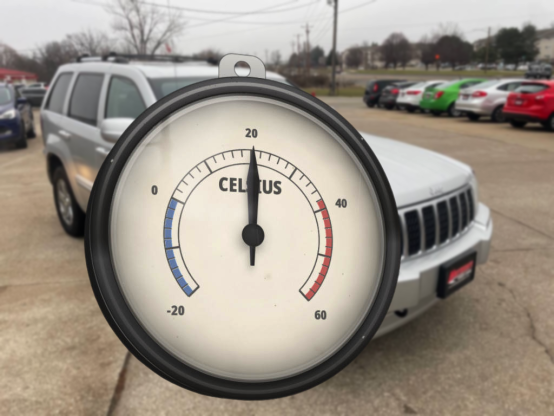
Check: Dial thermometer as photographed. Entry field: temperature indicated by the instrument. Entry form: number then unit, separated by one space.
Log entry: 20 °C
